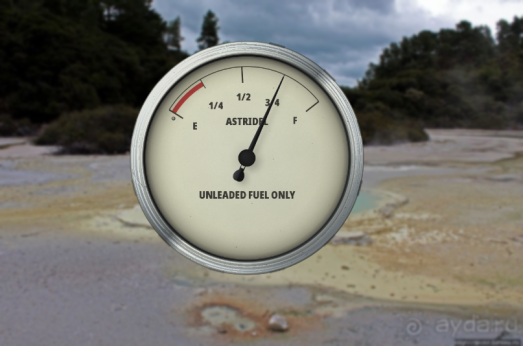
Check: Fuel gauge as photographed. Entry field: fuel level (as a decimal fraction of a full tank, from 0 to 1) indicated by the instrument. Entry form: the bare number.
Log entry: 0.75
